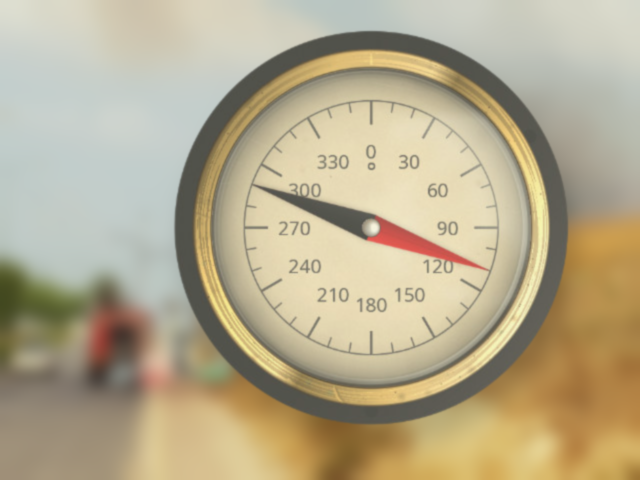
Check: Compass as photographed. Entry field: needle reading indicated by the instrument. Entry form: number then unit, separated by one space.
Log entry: 110 °
